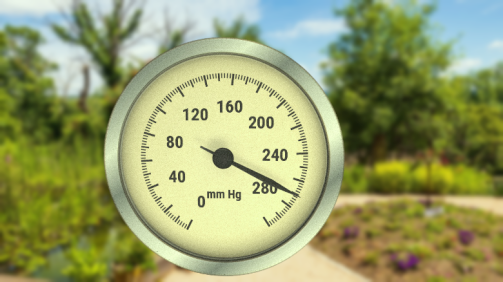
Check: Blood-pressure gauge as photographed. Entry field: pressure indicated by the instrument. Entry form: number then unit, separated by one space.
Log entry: 270 mmHg
